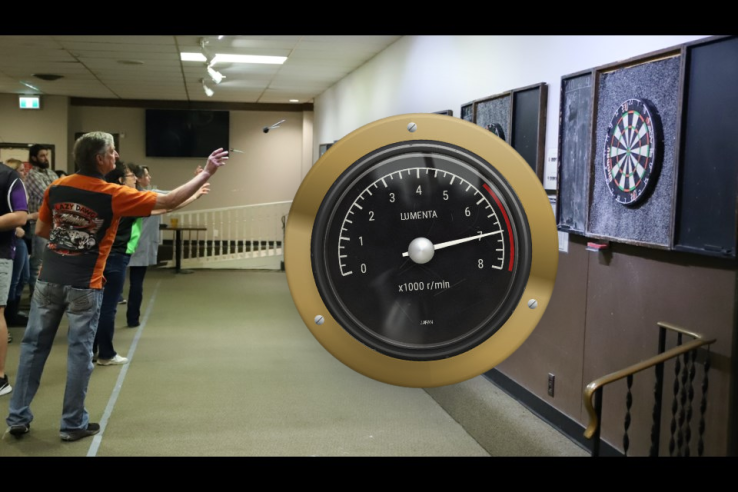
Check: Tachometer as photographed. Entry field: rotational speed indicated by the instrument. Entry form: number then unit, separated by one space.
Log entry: 7000 rpm
